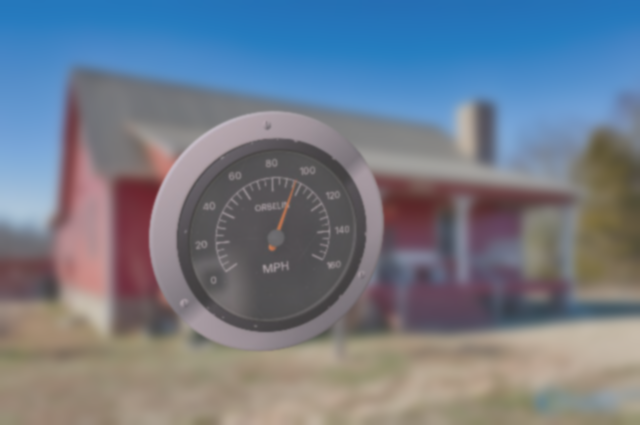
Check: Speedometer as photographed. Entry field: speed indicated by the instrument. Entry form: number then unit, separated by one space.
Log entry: 95 mph
